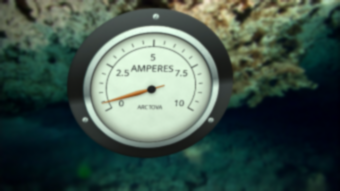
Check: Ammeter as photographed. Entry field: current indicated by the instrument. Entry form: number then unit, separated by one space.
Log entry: 0.5 A
